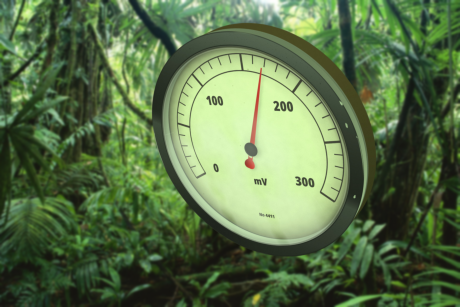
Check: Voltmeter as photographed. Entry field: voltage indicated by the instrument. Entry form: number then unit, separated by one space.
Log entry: 170 mV
